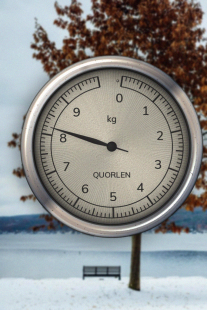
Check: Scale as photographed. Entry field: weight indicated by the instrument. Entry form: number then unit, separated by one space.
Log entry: 8.2 kg
